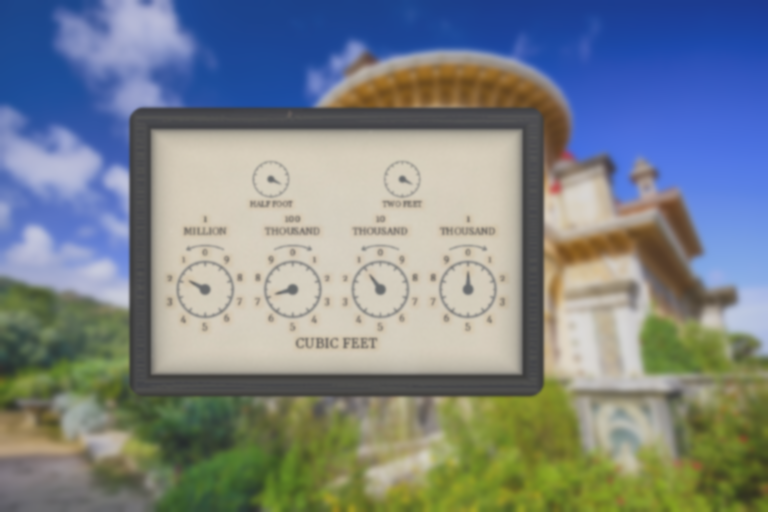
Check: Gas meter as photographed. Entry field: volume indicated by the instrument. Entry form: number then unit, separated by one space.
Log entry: 171000 ft³
